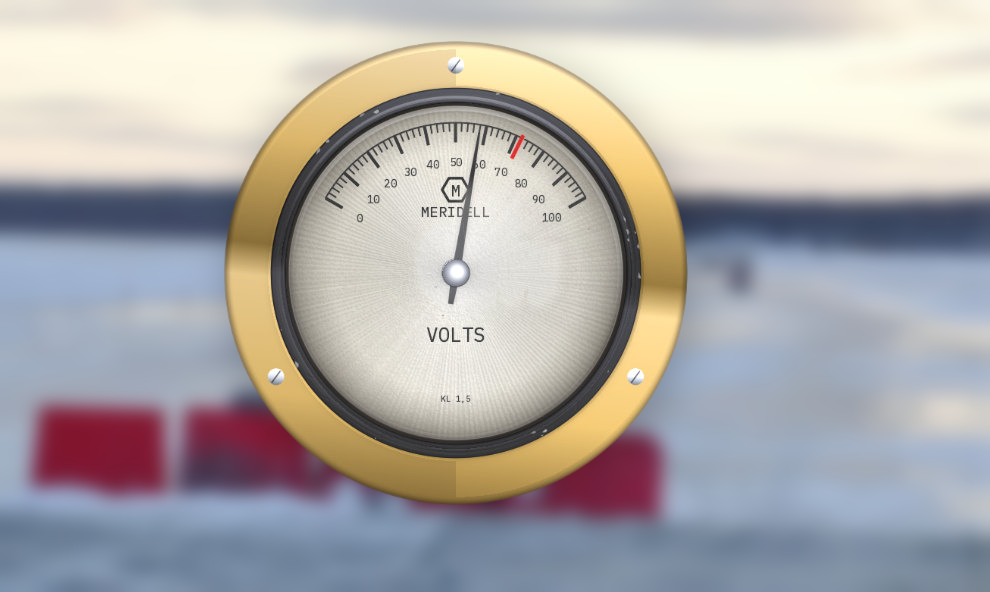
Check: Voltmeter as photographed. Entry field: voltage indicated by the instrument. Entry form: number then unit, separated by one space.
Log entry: 58 V
